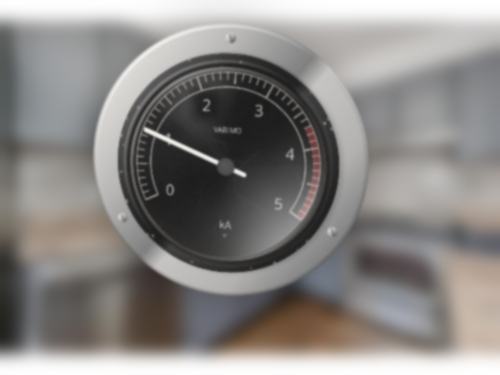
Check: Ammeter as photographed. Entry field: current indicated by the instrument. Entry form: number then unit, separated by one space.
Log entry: 1 kA
